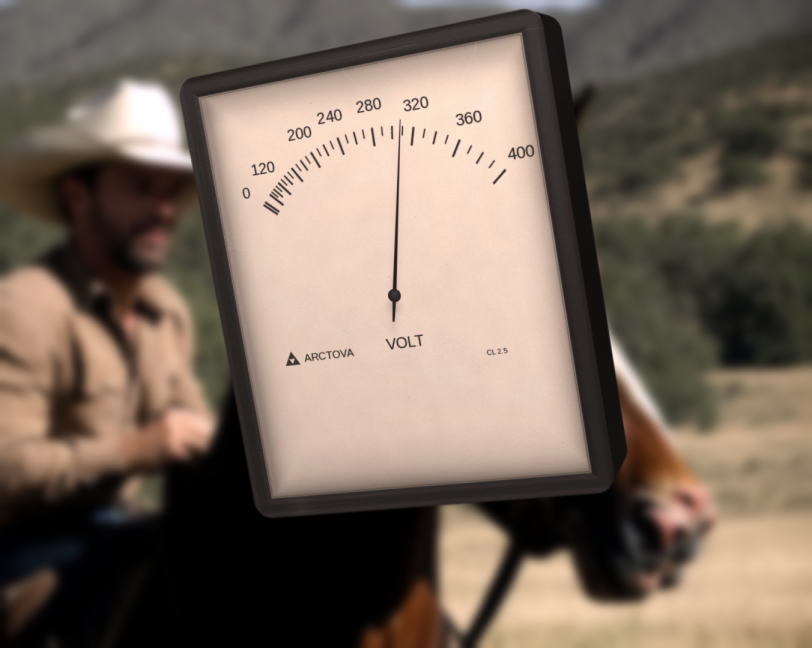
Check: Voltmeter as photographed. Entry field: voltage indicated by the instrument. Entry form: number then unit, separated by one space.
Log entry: 310 V
